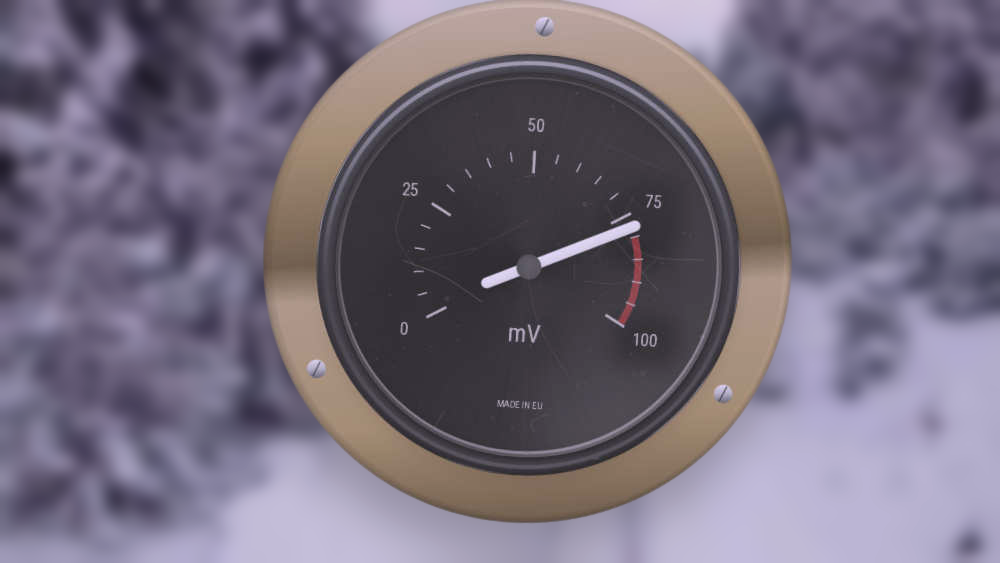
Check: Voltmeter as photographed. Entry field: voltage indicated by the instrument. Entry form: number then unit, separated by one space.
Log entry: 77.5 mV
